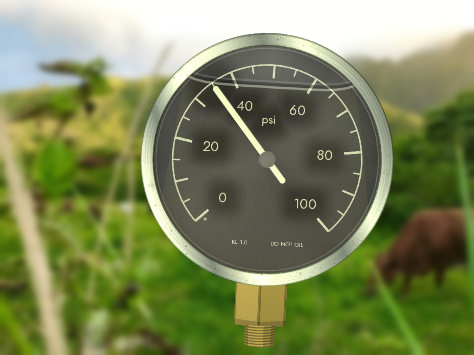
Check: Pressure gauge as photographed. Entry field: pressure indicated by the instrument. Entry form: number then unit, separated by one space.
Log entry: 35 psi
